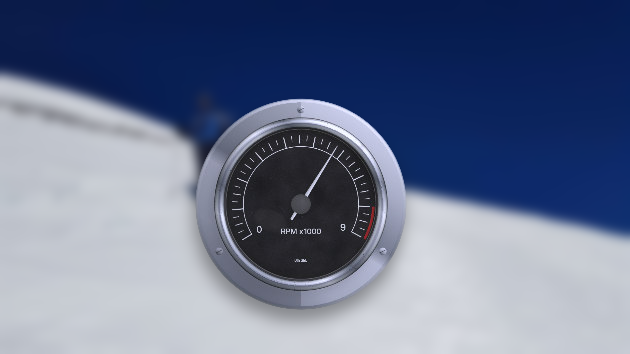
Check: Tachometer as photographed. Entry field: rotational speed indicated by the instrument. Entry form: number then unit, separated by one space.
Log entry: 5750 rpm
